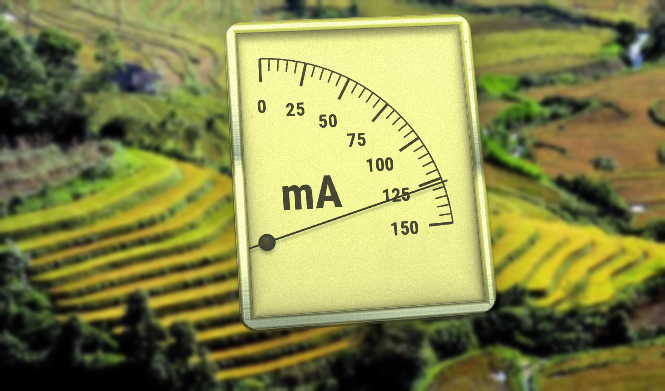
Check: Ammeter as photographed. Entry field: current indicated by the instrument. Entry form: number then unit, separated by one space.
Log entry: 127.5 mA
